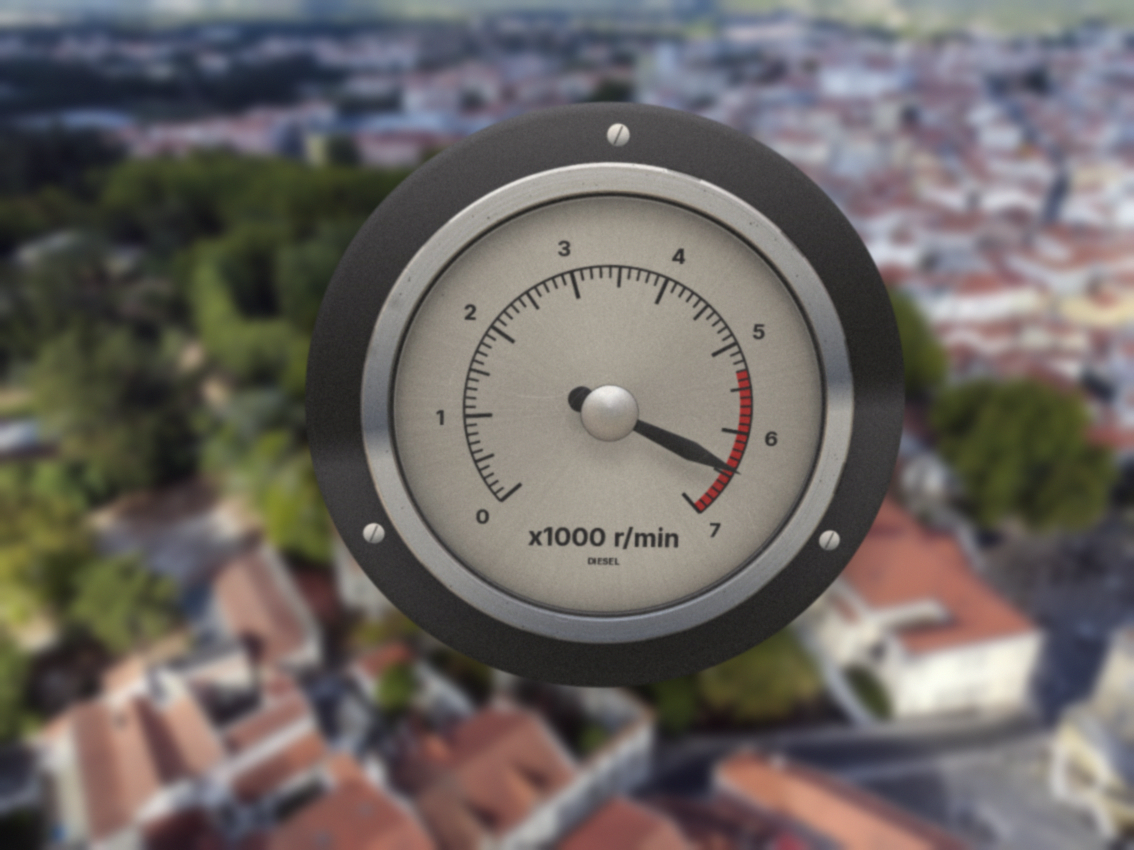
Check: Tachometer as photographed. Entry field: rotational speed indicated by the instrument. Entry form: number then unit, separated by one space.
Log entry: 6400 rpm
